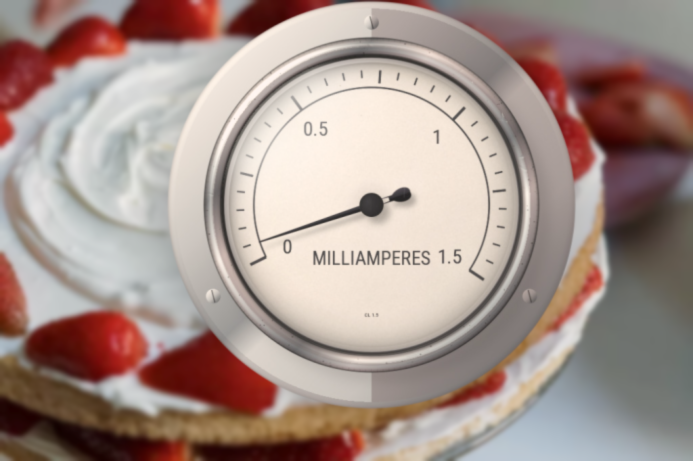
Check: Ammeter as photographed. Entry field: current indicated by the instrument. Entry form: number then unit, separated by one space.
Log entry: 0.05 mA
